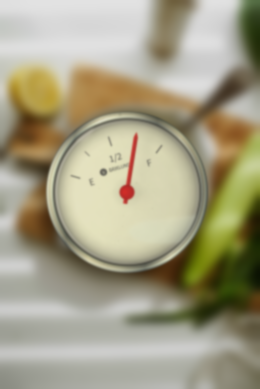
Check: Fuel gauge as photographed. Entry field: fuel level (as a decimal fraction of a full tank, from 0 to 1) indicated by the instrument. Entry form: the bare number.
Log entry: 0.75
